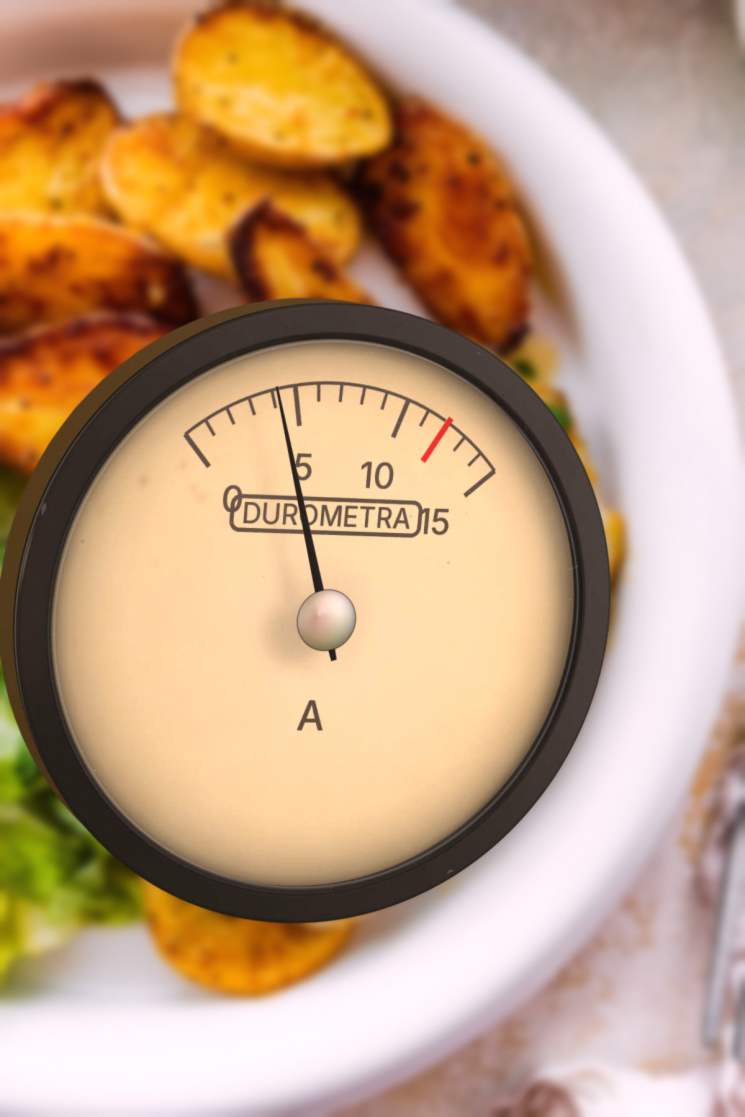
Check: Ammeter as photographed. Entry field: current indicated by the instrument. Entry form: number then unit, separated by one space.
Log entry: 4 A
